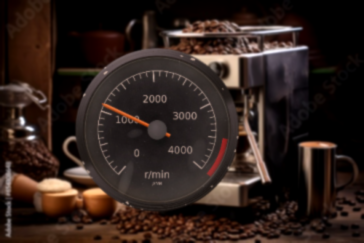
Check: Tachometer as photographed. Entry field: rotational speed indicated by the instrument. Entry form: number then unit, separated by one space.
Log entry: 1100 rpm
